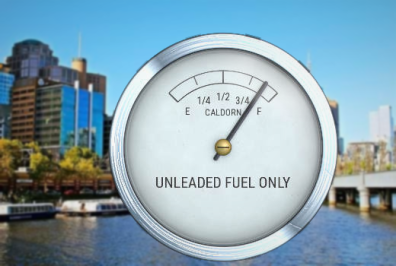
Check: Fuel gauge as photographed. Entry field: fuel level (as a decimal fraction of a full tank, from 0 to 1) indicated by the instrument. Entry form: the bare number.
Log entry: 0.875
